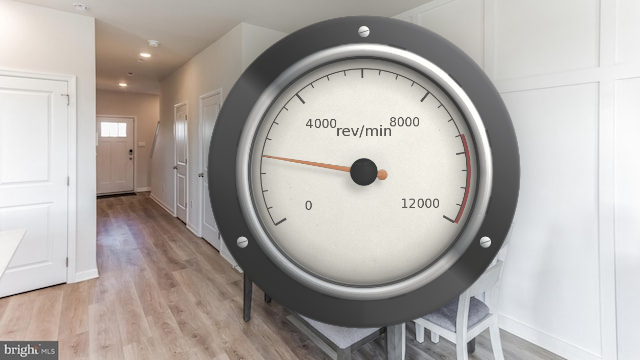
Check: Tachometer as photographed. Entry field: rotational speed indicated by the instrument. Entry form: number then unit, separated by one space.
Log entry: 2000 rpm
